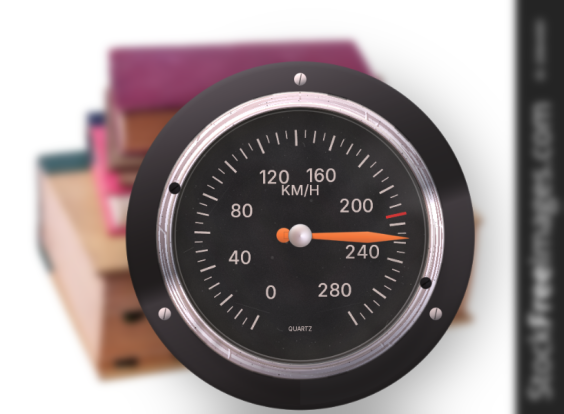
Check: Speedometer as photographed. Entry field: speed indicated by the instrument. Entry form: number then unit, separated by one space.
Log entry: 227.5 km/h
